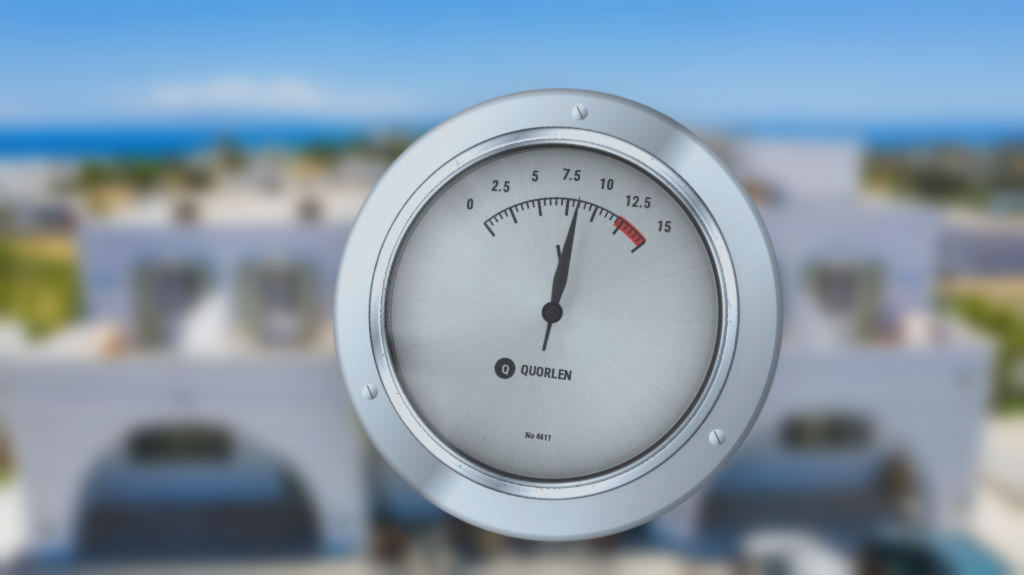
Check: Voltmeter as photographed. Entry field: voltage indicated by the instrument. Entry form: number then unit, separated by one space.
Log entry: 8.5 V
